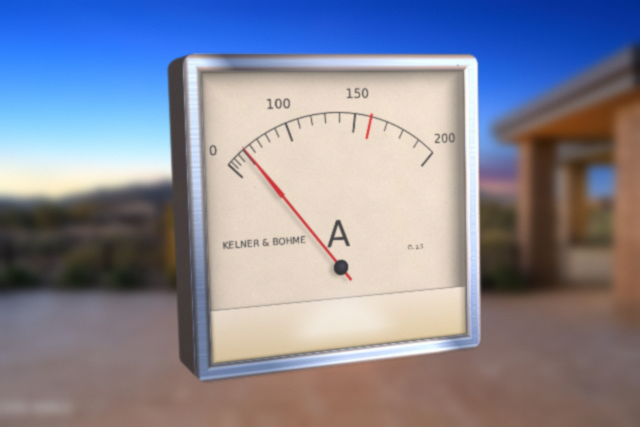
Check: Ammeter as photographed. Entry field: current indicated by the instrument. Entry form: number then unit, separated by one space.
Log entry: 50 A
